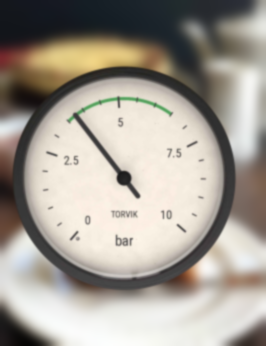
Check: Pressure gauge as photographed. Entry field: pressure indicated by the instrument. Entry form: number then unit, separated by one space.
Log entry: 3.75 bar
